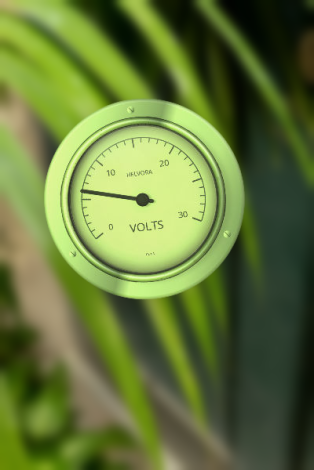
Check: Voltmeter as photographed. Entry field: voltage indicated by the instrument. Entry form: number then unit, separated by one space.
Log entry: 6 V
